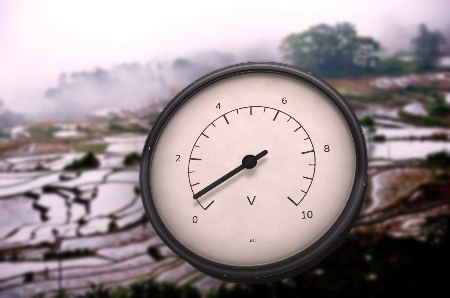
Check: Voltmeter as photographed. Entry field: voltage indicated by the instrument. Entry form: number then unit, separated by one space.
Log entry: 0.5 V
